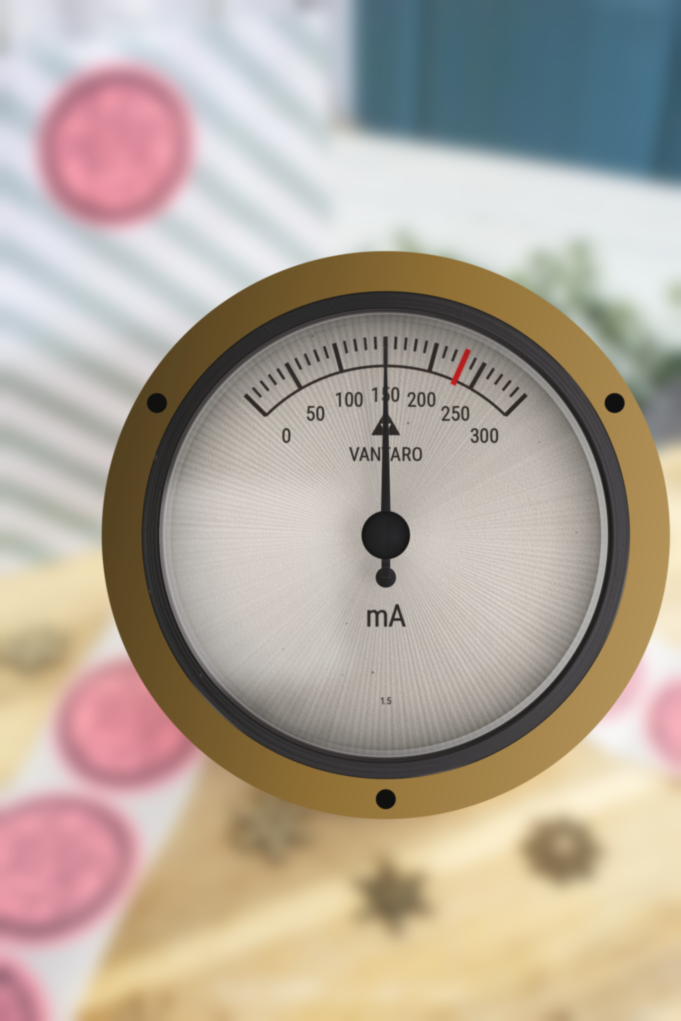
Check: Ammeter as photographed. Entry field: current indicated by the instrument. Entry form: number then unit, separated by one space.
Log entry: 150 mA
